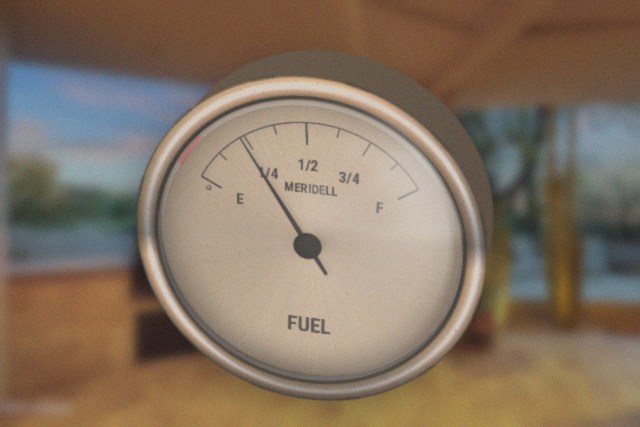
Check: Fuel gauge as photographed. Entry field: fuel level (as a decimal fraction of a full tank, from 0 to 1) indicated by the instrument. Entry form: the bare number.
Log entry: 0.25
